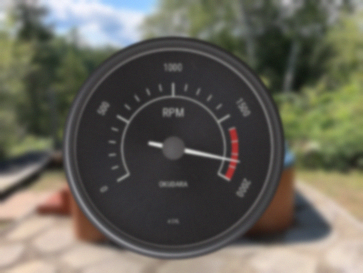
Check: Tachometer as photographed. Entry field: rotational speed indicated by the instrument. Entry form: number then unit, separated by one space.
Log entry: 1850 rpm
